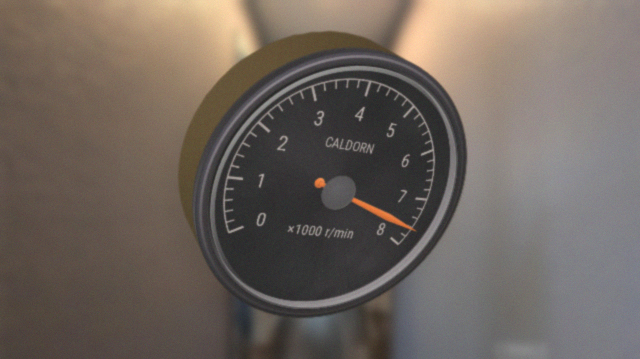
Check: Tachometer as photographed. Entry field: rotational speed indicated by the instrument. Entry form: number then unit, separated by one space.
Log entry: 7600 rpm
